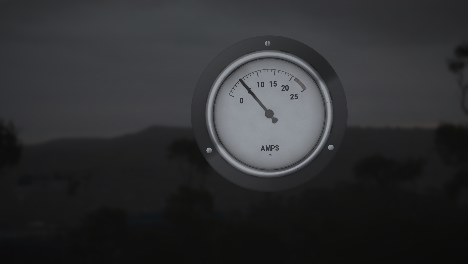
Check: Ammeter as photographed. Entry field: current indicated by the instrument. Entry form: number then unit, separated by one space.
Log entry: 5 A
